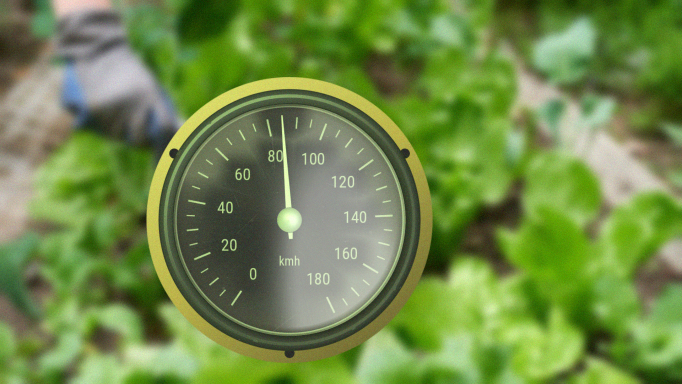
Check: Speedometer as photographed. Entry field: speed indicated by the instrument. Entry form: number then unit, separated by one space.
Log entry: 85 km/h
